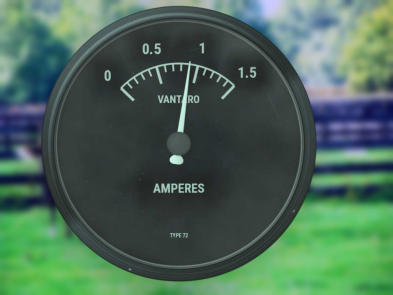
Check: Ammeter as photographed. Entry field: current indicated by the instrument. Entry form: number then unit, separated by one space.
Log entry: 0.9 A
